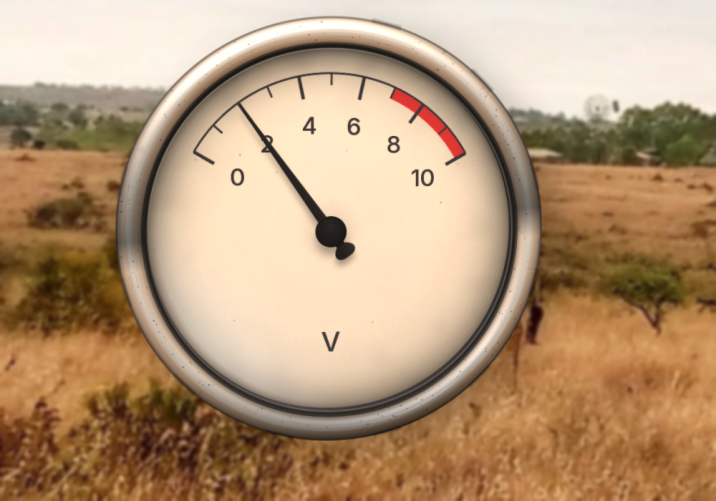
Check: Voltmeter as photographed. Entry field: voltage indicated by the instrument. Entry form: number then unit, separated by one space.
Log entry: 2 V
